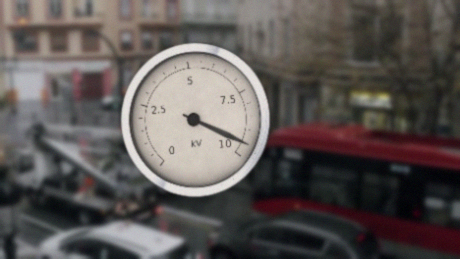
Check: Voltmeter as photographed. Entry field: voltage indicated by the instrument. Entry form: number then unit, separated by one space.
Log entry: 9.5 kV
